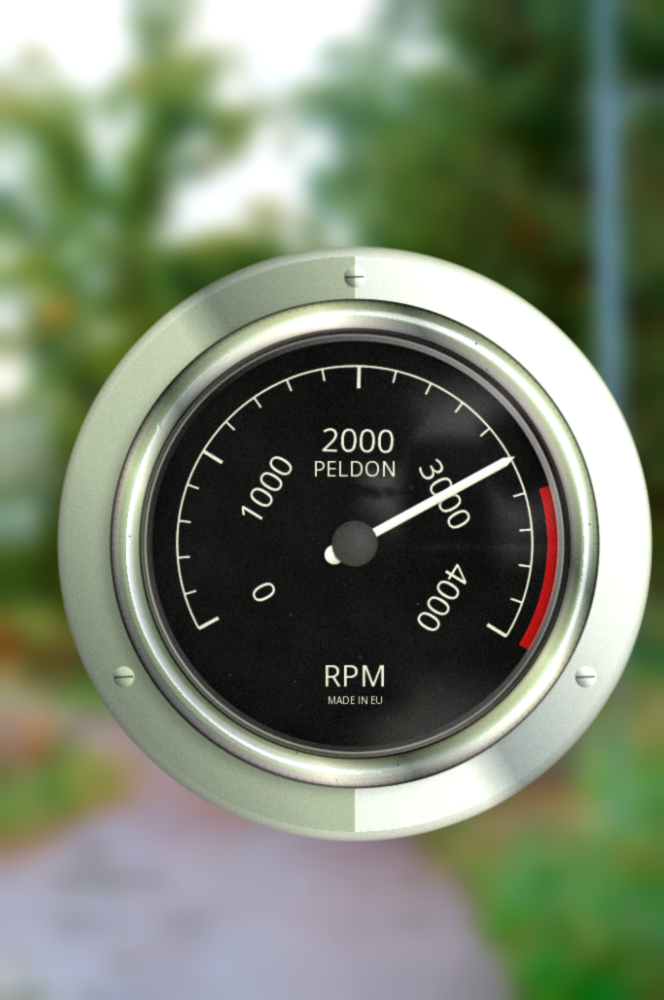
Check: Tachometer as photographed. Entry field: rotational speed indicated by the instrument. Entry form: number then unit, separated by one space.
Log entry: 3000 rpm
